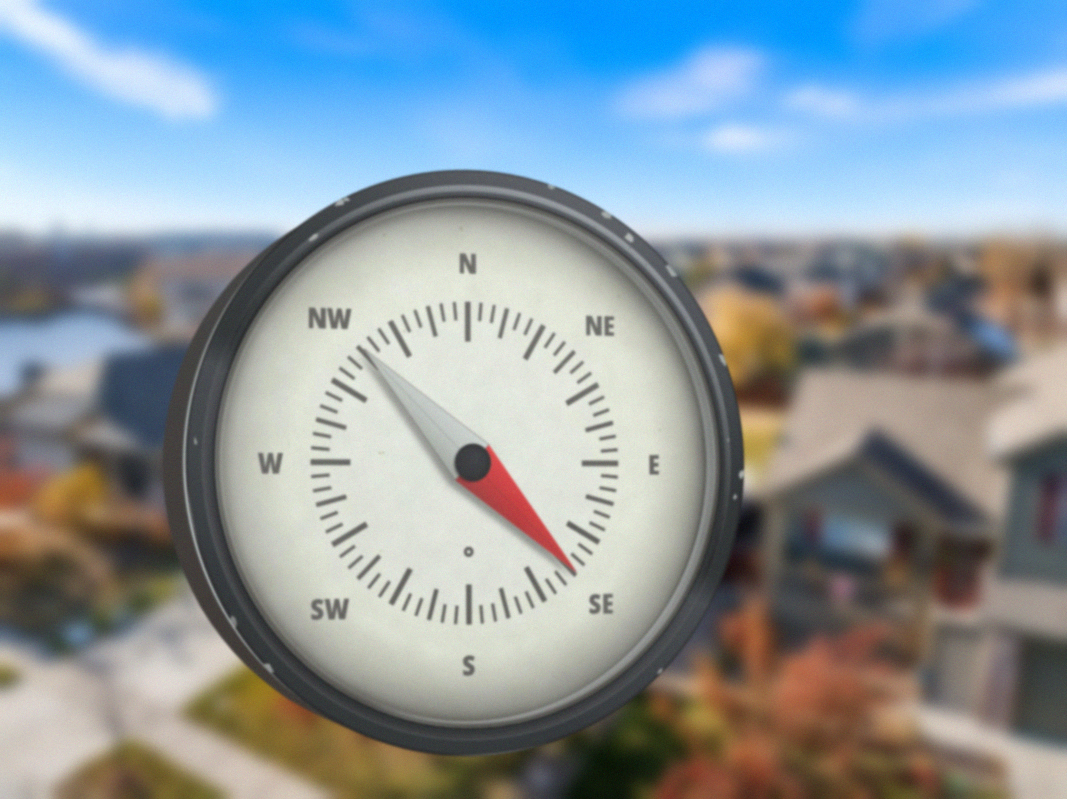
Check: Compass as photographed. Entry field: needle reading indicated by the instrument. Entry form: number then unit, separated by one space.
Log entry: 135 °
